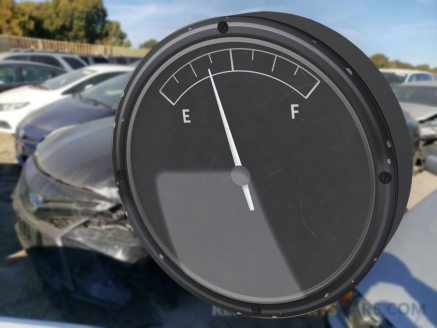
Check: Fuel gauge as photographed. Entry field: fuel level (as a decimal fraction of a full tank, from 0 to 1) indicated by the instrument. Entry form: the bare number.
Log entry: 0.375
